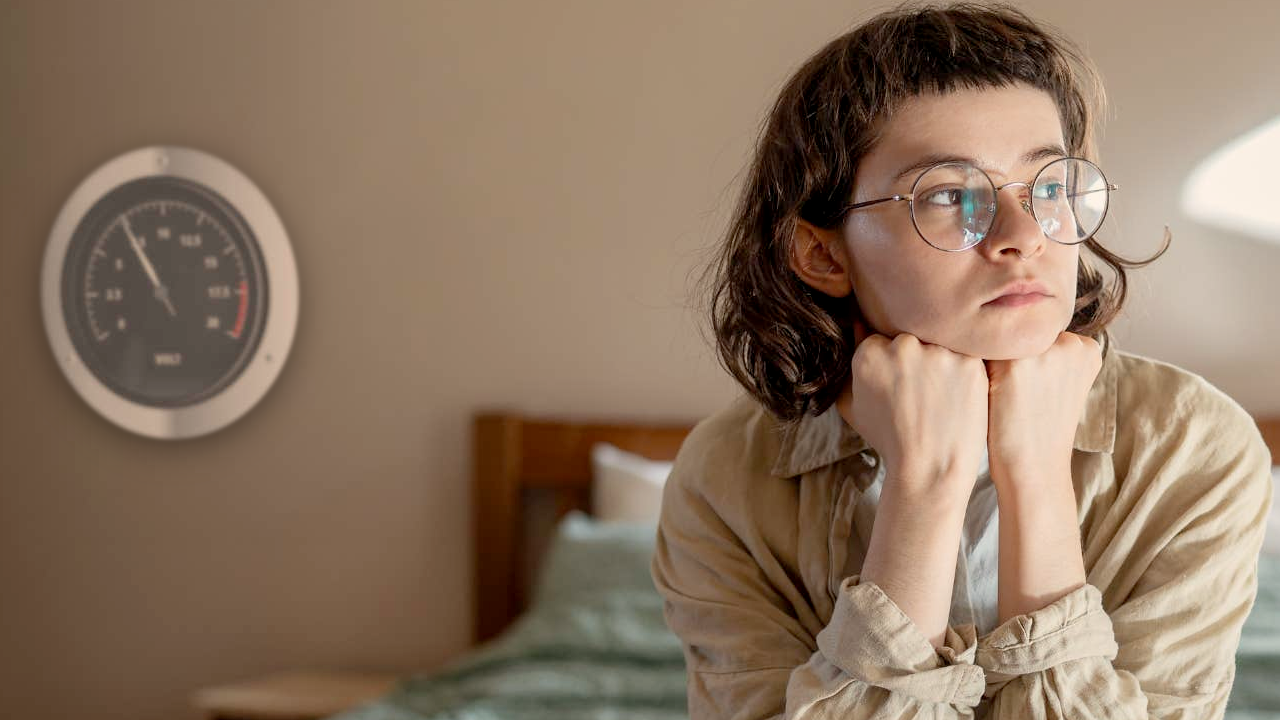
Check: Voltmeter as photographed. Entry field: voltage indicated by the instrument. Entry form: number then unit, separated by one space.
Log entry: 7.5 V
